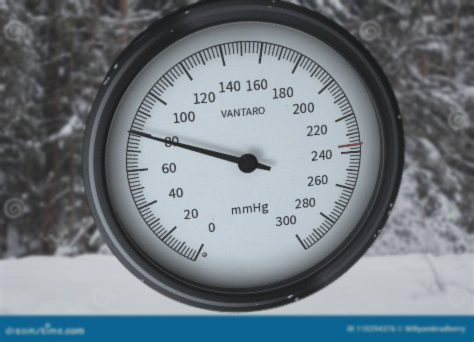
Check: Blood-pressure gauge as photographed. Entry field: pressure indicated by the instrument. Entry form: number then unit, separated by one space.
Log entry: 80 mmHg
